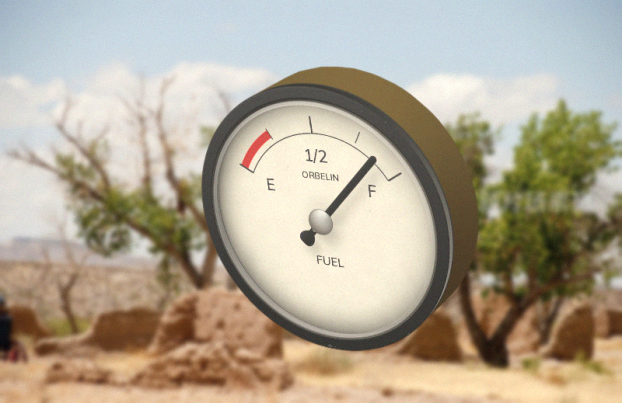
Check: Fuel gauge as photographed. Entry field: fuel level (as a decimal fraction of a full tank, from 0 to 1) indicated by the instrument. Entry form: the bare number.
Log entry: 0.875
